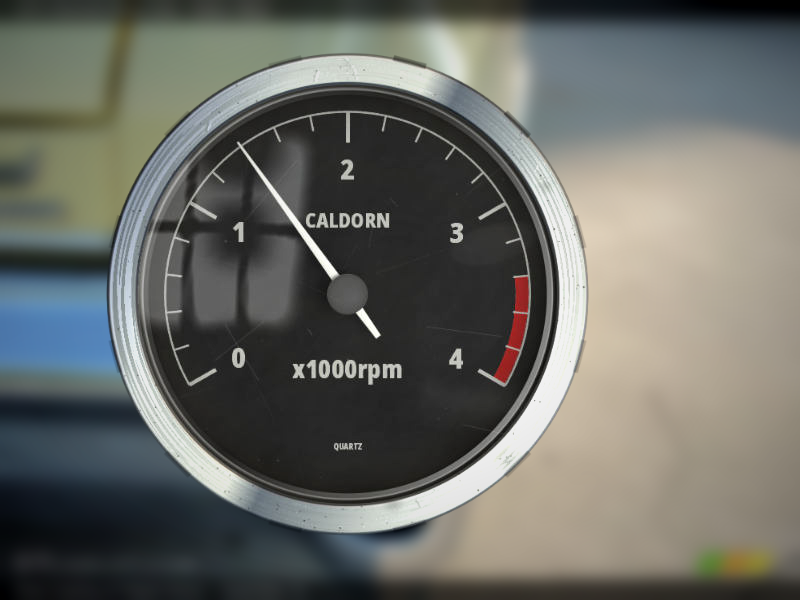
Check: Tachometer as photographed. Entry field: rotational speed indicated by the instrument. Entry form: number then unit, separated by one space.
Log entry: 1400 rpm
